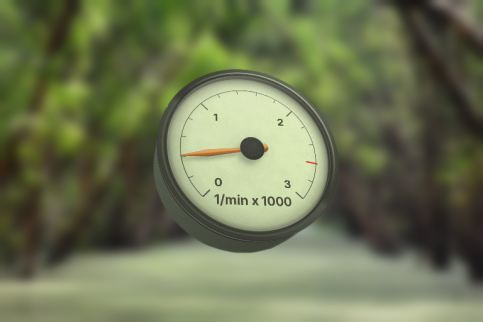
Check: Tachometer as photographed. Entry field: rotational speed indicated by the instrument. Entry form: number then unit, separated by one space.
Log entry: 400 rpm
